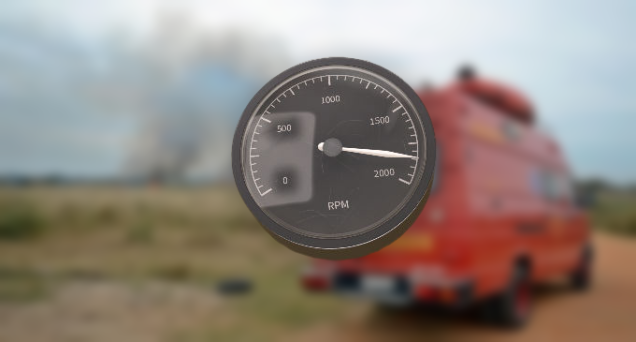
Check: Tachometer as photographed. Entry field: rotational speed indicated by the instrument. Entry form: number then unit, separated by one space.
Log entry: 1850 rpm
